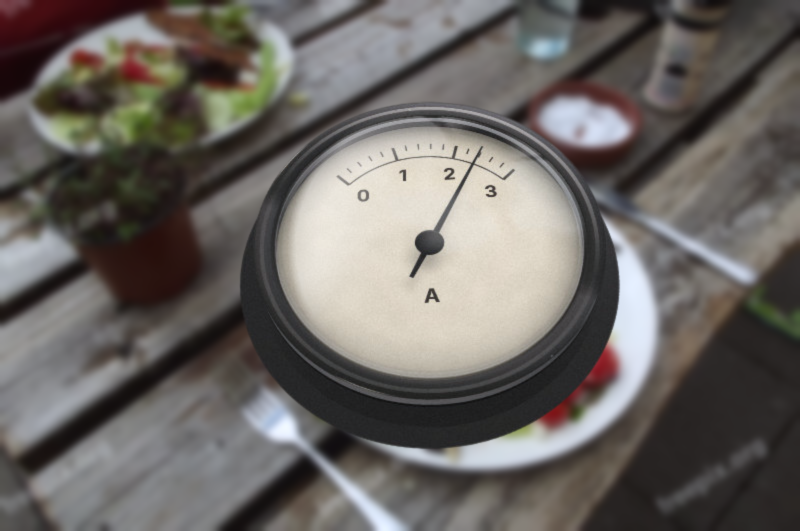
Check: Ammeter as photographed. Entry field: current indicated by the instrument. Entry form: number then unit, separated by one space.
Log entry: 2.4 A
